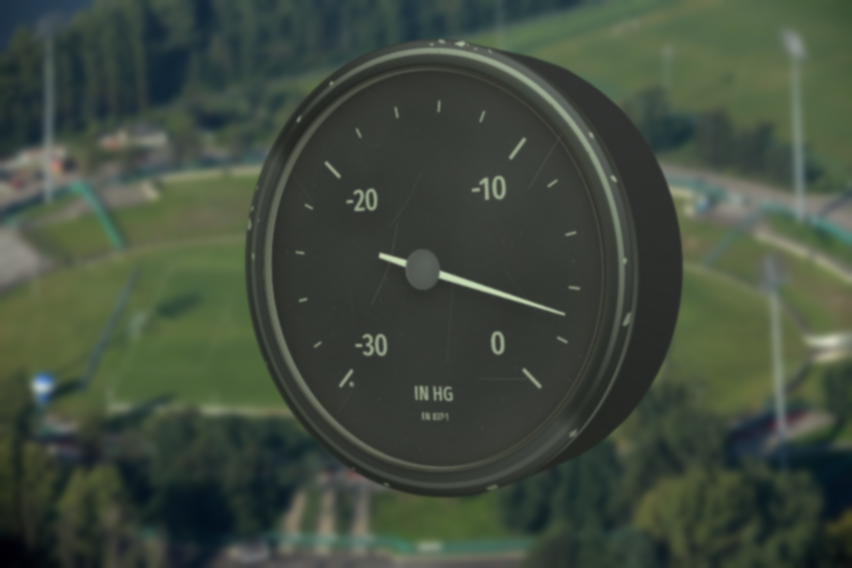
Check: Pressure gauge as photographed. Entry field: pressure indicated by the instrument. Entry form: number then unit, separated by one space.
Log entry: -3 inHg
